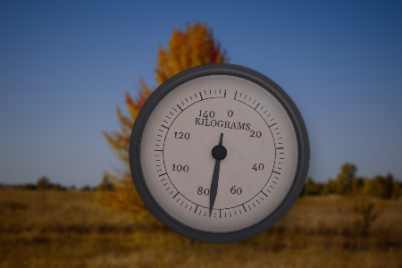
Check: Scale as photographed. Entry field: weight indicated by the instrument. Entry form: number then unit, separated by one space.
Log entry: 74 kg
